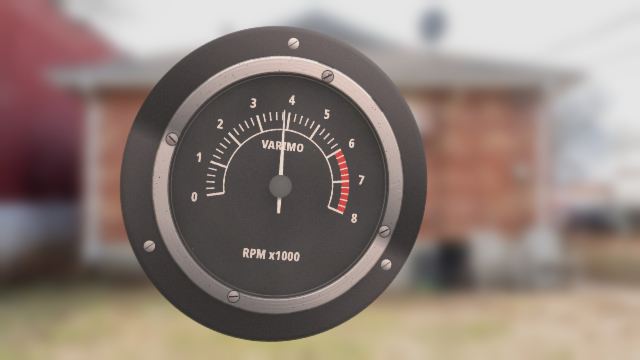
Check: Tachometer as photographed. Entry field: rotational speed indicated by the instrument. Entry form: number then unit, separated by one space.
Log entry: 3800 rpm
